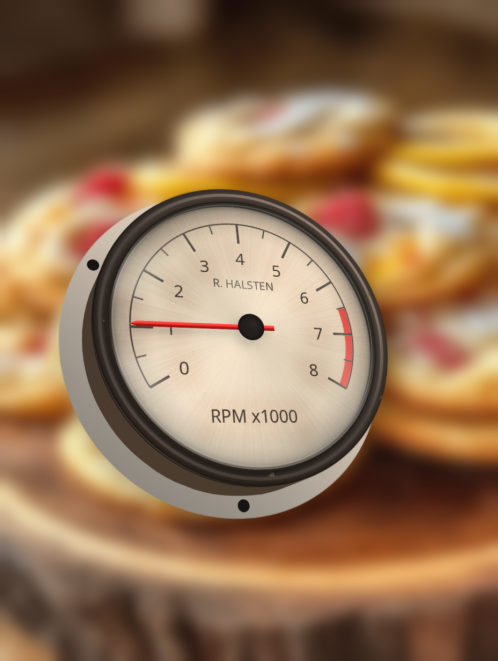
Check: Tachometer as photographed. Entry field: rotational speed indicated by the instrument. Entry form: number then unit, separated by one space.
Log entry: 1000 rpm
